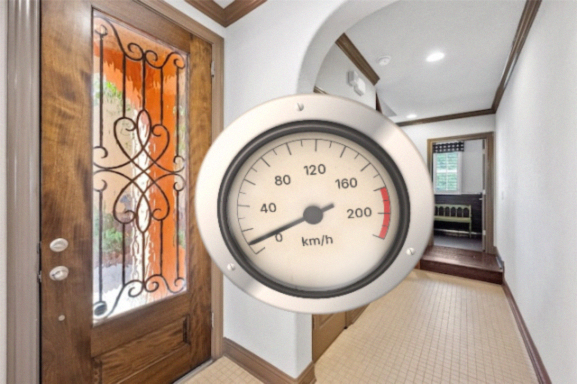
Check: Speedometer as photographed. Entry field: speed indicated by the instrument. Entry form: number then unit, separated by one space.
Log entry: 10 km/h
